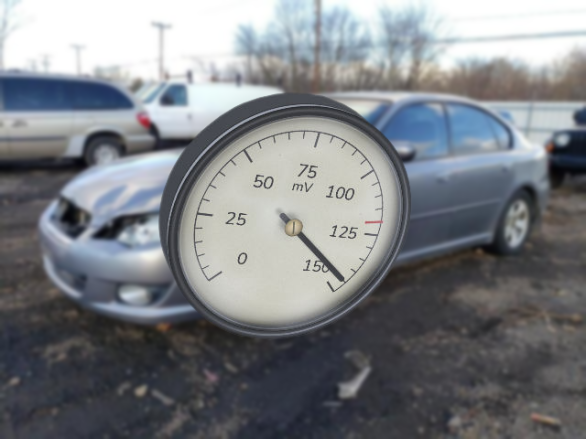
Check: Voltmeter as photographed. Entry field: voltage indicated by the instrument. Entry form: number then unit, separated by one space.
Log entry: 145 mV
